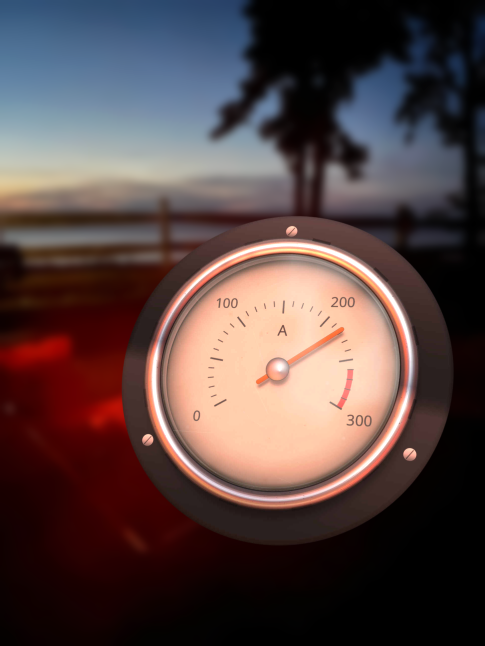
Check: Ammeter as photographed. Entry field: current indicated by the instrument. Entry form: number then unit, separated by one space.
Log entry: 220 A
